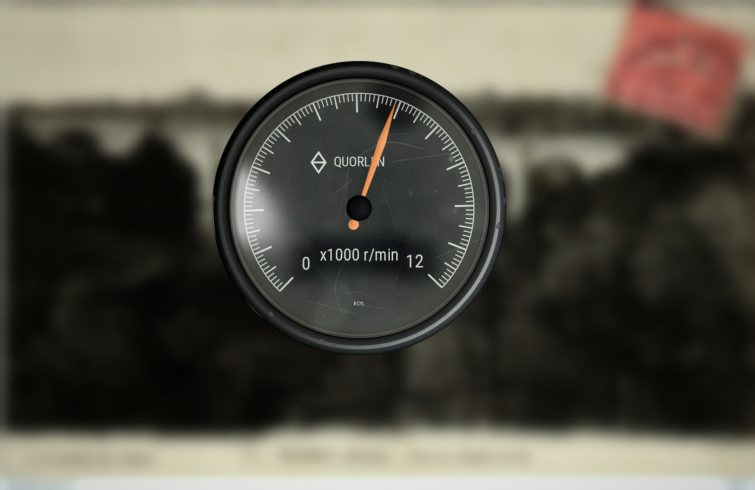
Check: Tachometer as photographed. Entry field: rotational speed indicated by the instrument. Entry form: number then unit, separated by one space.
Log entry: 6900 rpm
